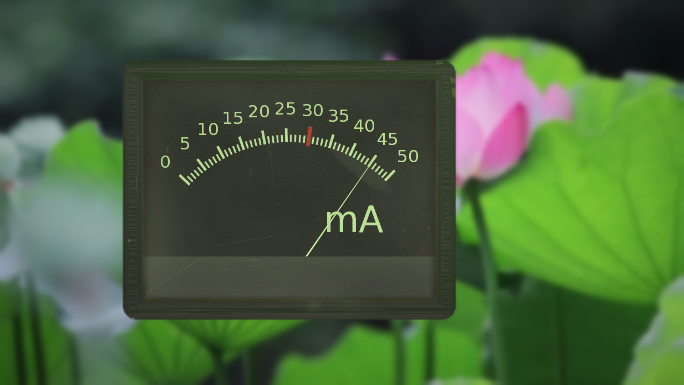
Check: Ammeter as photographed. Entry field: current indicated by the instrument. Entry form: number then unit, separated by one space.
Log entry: 45 mA
